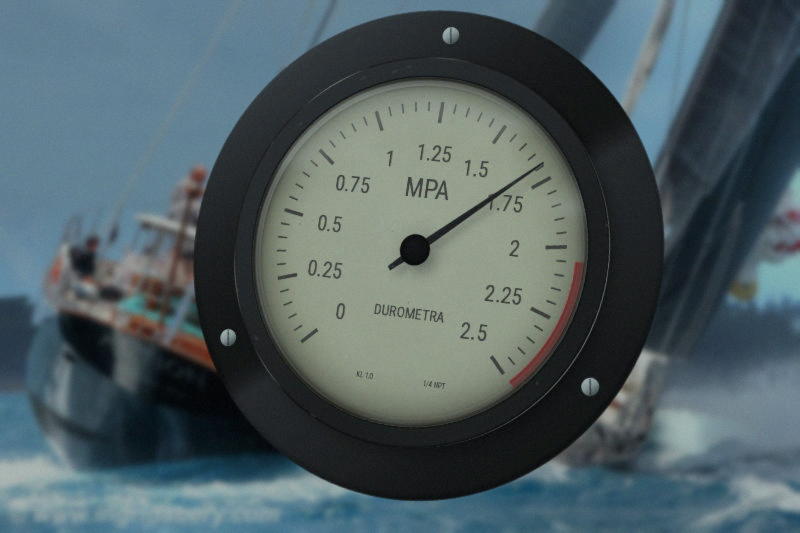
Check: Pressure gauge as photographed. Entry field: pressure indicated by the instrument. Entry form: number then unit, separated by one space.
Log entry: 1.7 MPa
